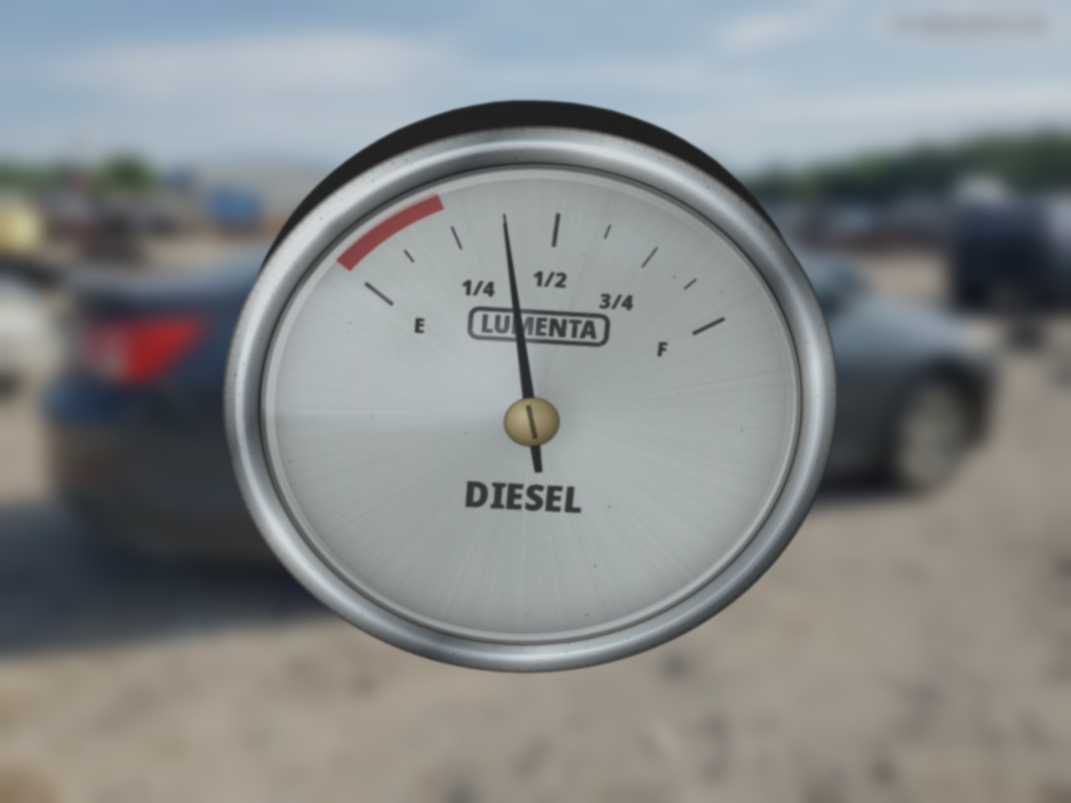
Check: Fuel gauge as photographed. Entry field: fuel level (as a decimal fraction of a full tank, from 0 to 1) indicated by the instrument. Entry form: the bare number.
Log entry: 0.375
